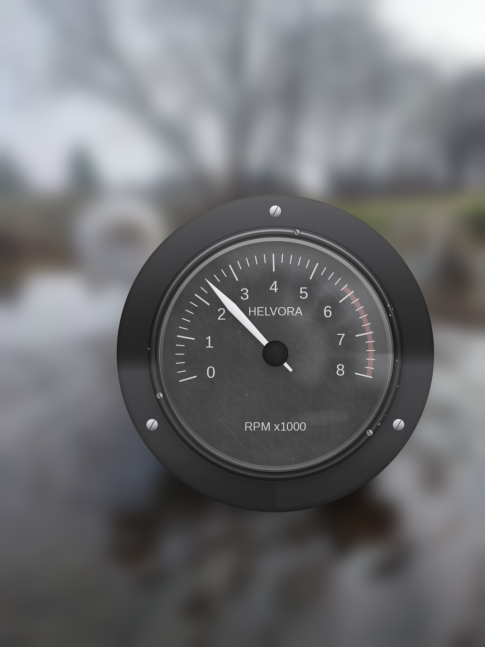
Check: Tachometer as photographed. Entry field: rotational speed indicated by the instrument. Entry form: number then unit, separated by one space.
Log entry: 2400 rpm
